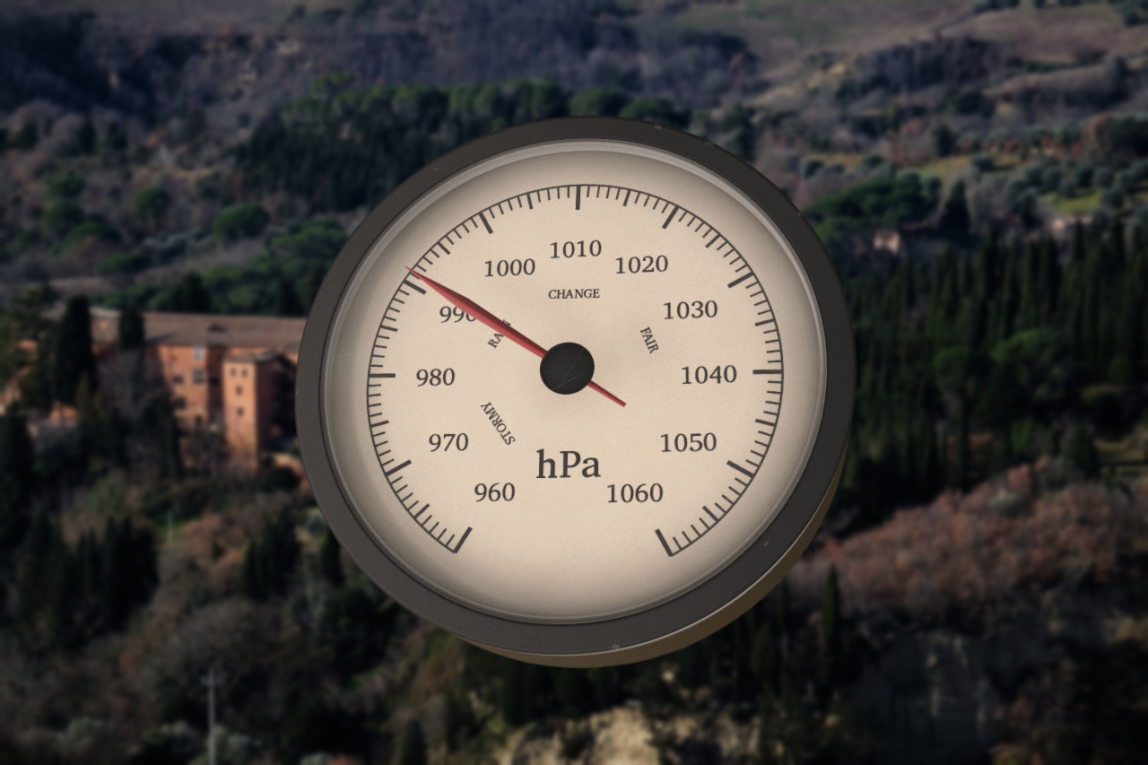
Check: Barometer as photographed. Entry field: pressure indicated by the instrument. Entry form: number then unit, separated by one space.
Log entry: 991 hPa
